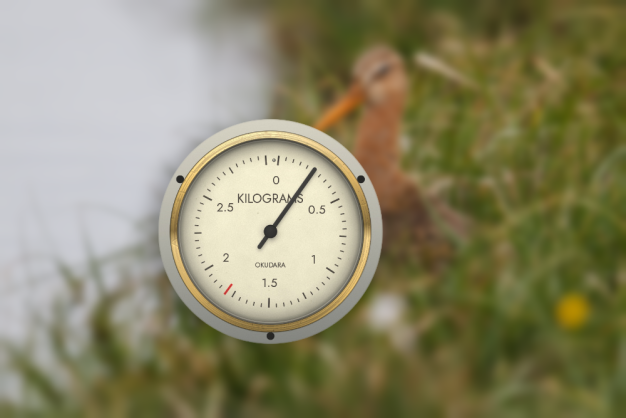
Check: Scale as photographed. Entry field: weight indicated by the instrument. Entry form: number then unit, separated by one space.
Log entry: 0.25 kg
